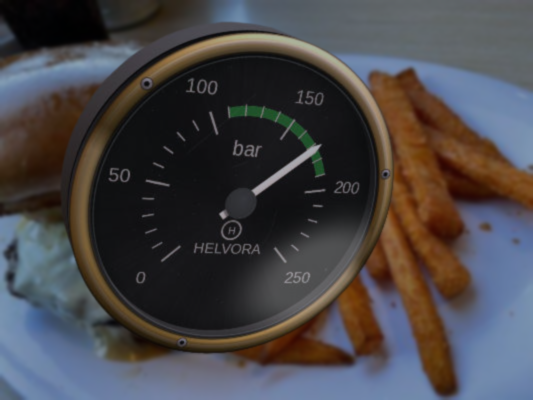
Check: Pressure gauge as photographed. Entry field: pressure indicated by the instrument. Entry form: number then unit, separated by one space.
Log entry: 170 bar
